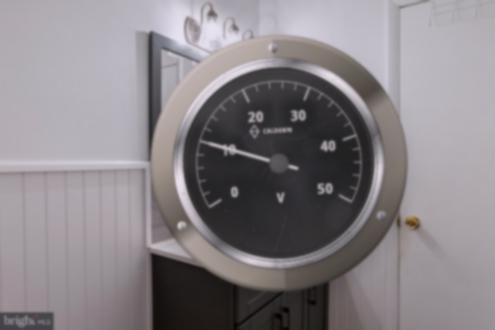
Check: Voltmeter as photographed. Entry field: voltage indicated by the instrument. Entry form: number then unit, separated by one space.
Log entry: 10 V
